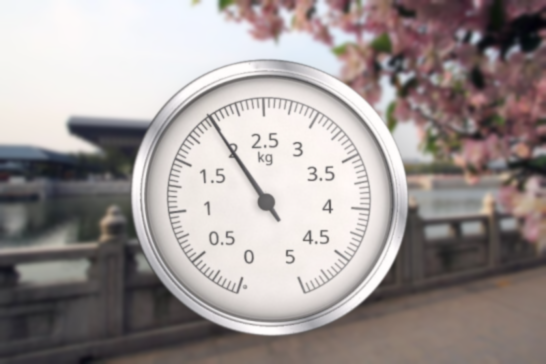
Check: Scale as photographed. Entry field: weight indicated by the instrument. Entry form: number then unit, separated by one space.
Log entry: 2 kg
